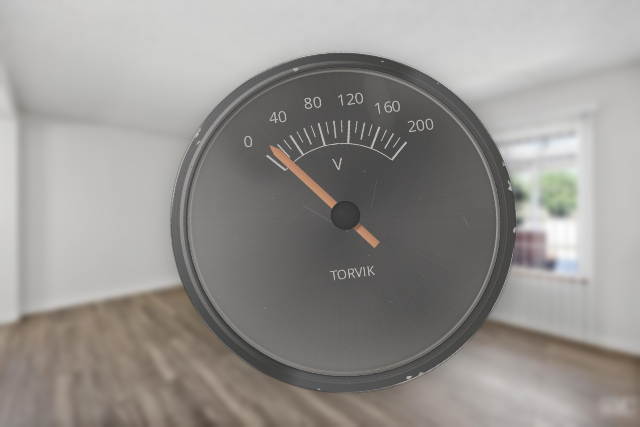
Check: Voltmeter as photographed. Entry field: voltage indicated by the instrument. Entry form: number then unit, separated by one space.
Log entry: 10 V
